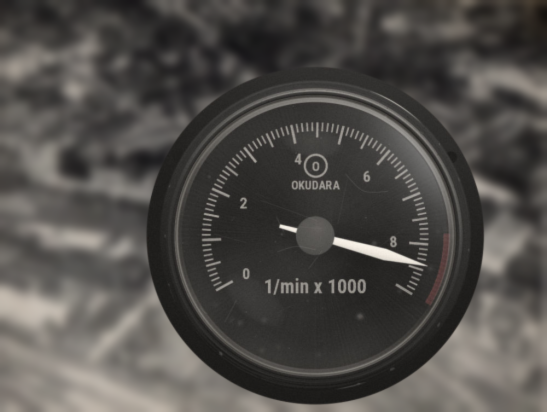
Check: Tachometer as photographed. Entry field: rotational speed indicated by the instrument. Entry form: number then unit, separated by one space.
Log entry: 8400 rpm
